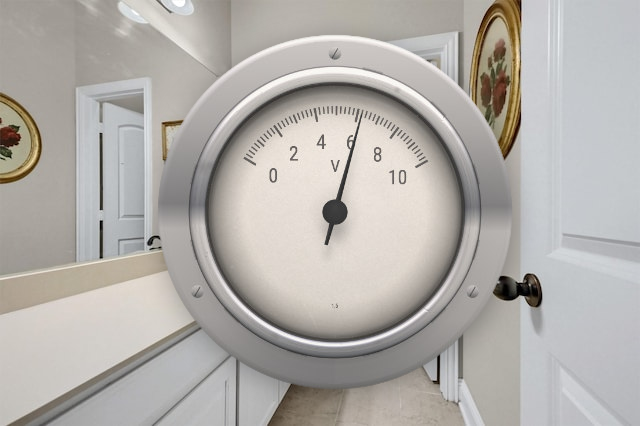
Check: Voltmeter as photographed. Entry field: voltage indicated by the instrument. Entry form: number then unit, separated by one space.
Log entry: 6.2 V
